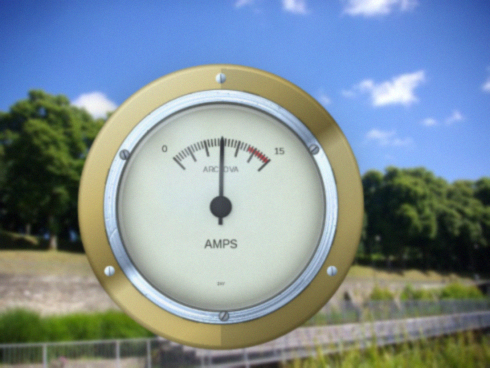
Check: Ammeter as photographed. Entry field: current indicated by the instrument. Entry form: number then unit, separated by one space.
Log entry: 7.5 A
